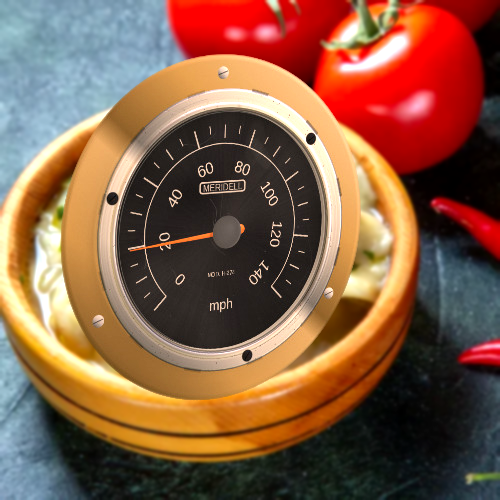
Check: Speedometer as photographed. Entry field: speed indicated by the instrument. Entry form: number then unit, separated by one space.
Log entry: 20 mph
